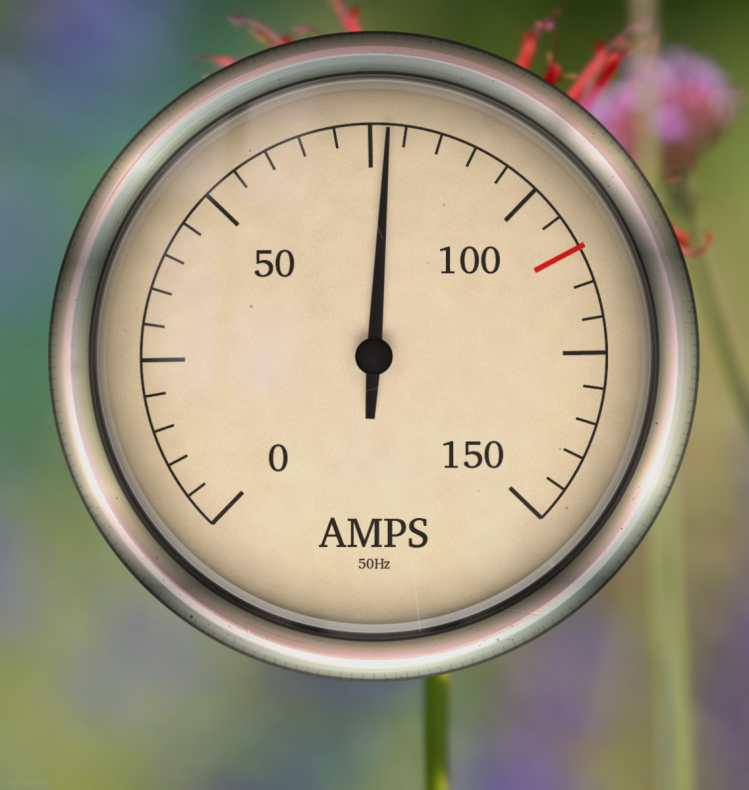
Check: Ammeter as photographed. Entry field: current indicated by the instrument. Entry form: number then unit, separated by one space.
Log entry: 77.5 A
